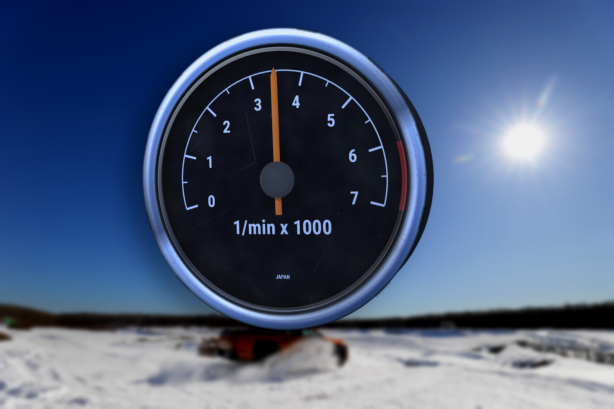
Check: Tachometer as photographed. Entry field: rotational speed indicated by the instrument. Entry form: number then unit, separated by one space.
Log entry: 3500 rpm
